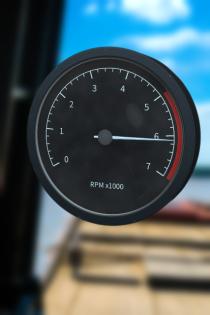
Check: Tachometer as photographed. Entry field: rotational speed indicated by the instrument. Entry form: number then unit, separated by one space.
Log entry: 6100 rpm
